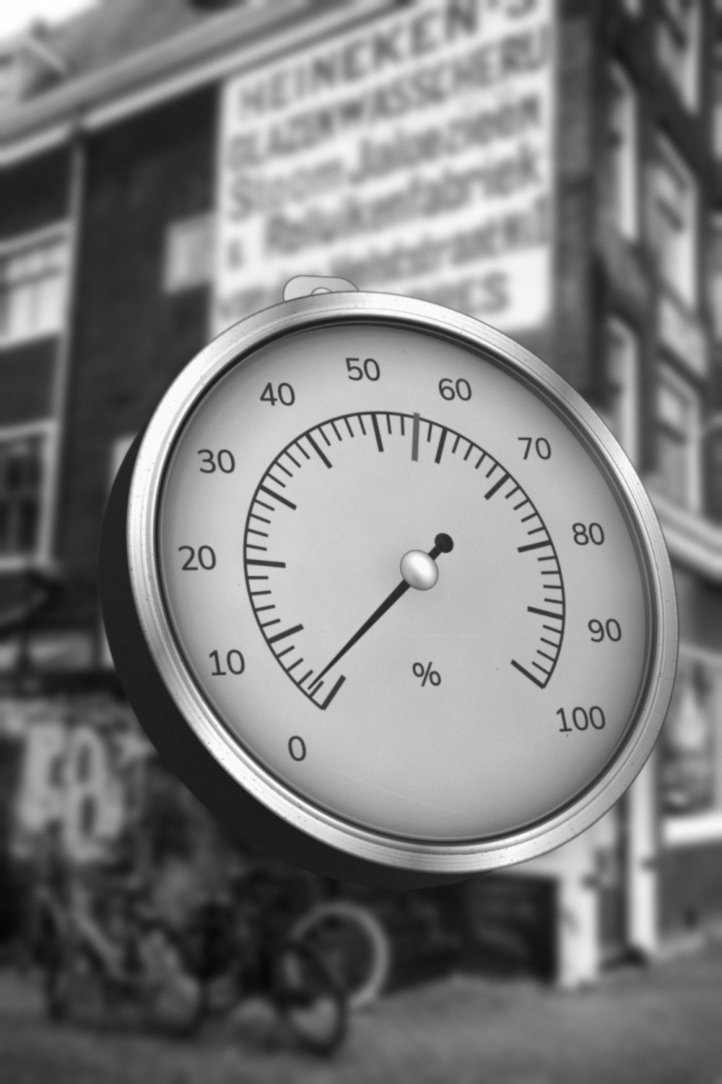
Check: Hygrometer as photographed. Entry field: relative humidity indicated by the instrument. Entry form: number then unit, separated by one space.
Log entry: 3 %
